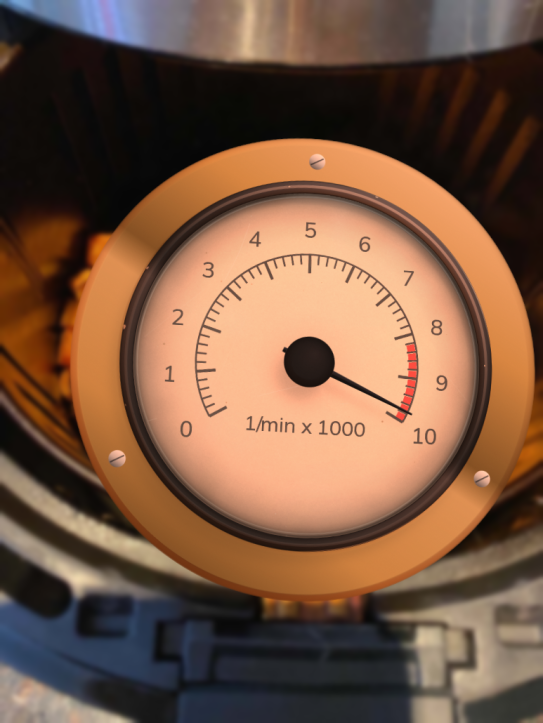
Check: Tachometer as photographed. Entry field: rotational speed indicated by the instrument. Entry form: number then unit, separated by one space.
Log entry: 9800 rpm
